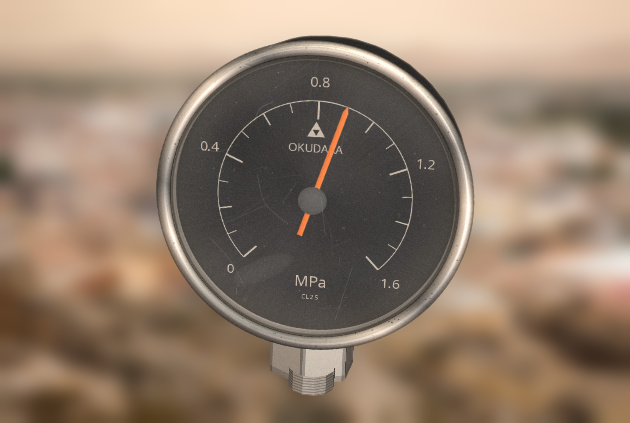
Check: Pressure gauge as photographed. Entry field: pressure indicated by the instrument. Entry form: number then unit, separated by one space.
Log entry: 0.9 MPa
